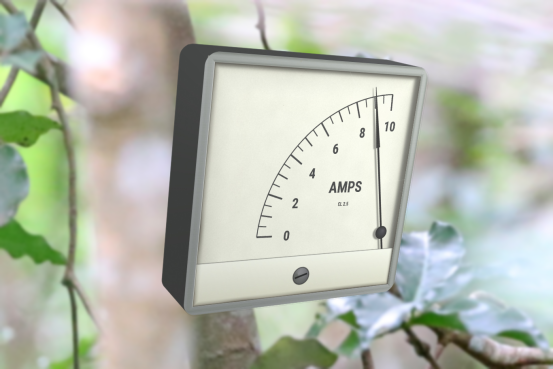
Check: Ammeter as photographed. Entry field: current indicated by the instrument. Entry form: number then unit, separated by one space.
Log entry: 9 A
